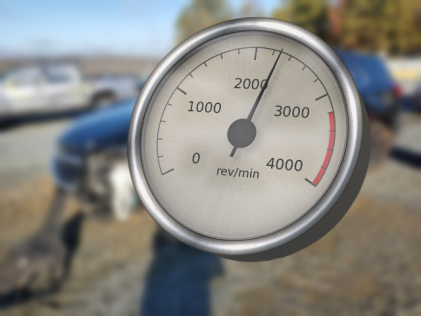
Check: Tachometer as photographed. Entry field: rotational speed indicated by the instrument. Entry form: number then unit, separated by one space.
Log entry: 2300 rpm
